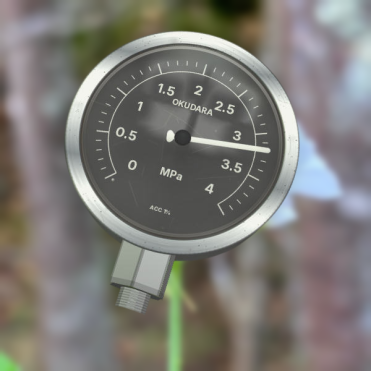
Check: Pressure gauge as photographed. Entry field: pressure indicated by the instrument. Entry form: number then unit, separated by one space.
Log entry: 3.2 MPa
